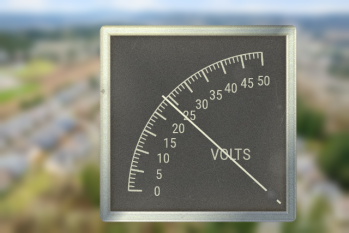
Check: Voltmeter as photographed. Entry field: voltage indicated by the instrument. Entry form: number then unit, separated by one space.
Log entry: 24 V
